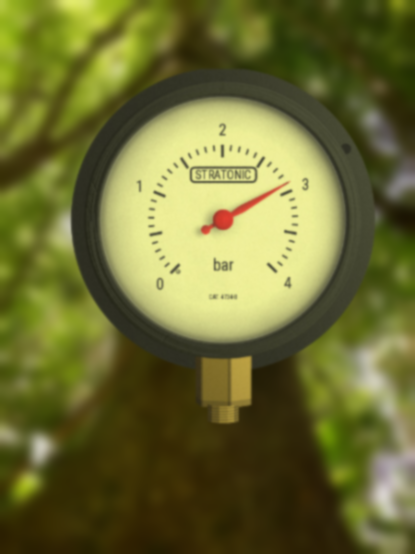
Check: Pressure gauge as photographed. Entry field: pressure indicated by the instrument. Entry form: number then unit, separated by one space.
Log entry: 2.9 bar
